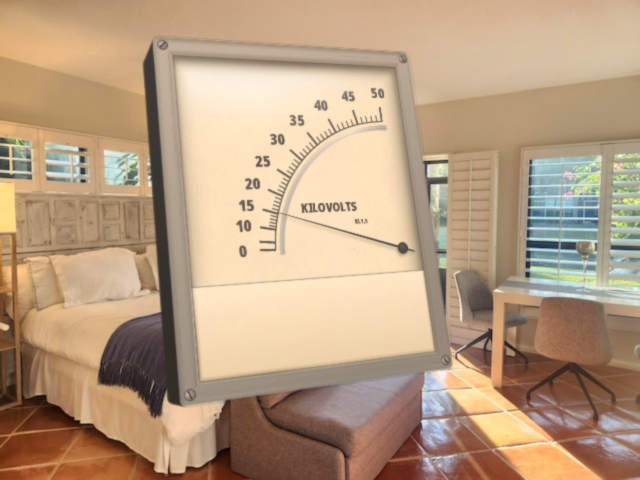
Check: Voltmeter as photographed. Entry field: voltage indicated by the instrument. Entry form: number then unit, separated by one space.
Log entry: 15 kV
